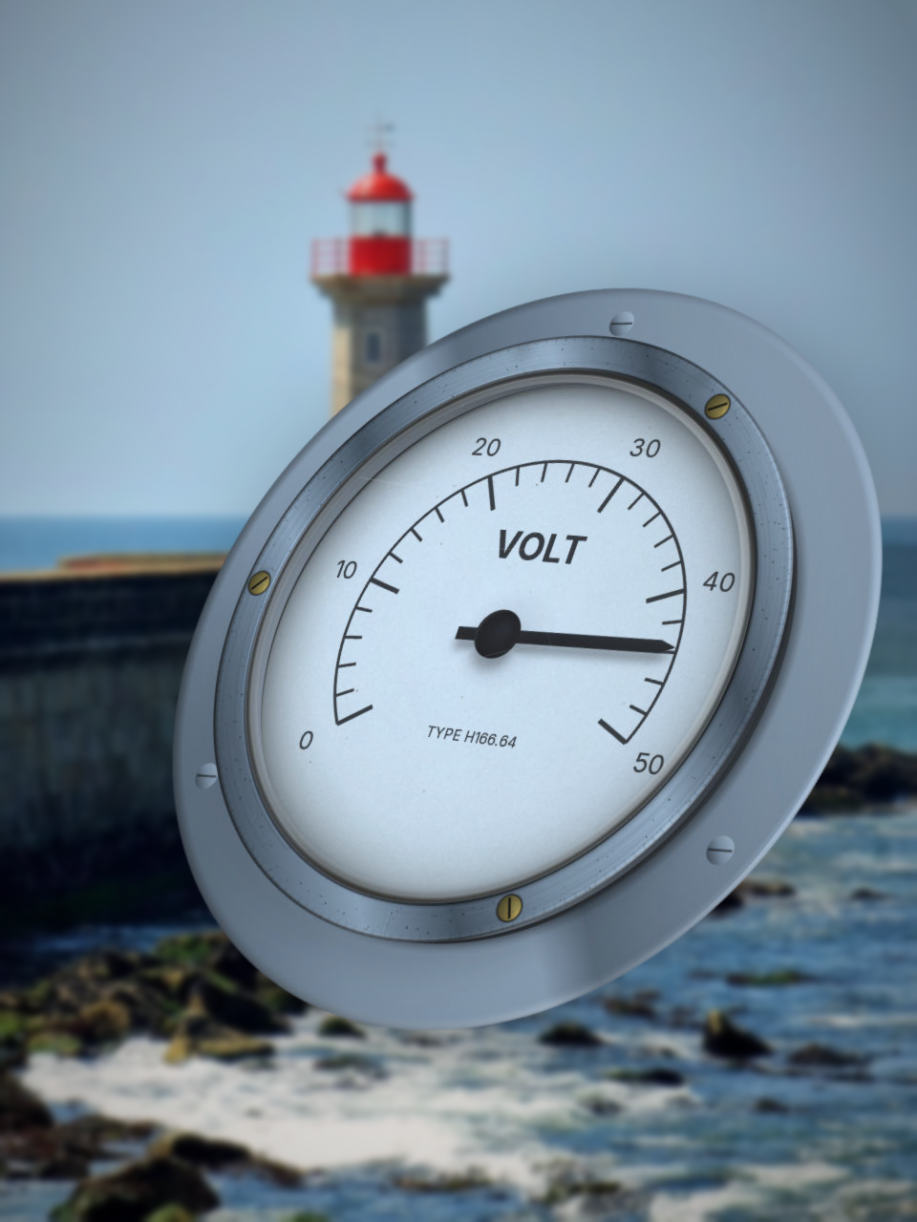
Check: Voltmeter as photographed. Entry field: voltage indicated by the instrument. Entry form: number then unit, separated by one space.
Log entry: 44 V
